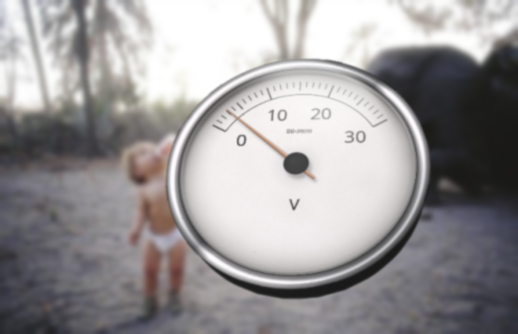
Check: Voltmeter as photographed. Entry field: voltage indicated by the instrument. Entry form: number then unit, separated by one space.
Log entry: 3 V
